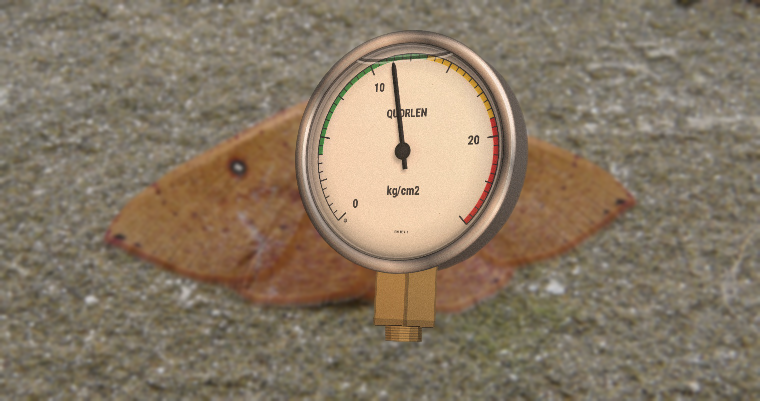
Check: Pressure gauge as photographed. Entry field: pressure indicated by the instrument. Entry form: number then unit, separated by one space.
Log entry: 11.5 kg/cm²
